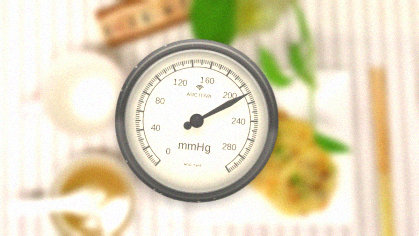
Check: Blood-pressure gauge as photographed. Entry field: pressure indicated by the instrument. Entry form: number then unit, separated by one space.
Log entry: 210 mmHg
